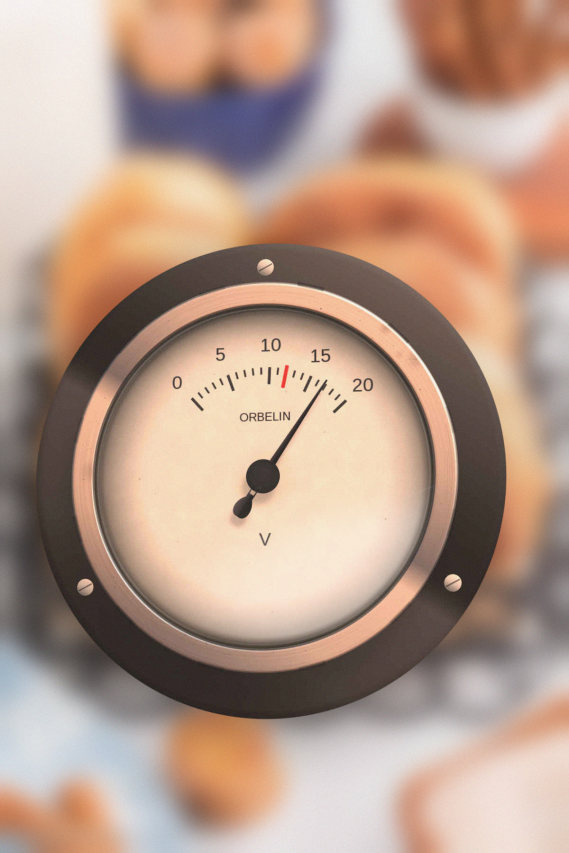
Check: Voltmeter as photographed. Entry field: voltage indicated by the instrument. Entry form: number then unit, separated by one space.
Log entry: 17 V
